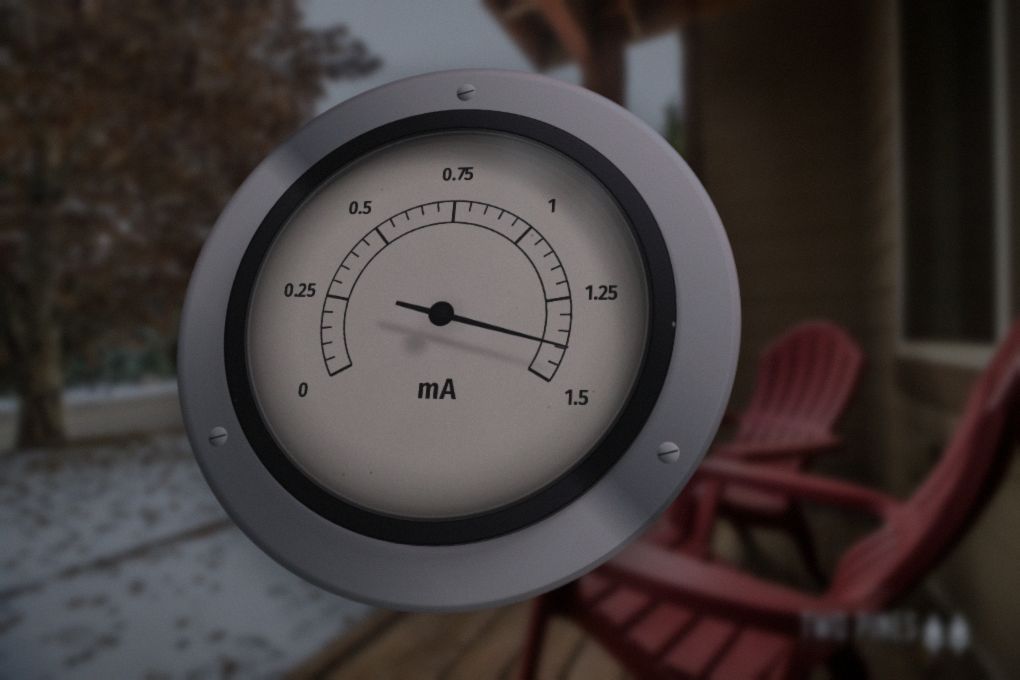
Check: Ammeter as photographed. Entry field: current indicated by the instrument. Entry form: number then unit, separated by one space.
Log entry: 1.4 mA
